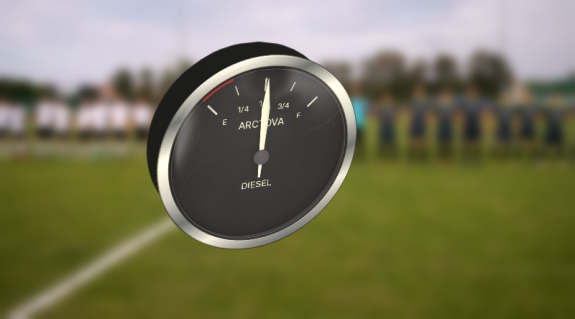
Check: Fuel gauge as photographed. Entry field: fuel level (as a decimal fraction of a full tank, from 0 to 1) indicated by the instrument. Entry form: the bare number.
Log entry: 0.5
